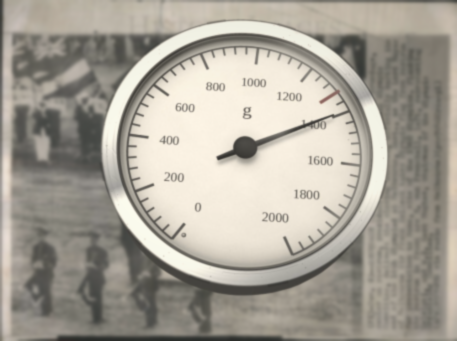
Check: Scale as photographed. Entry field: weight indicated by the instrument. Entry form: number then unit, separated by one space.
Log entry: 1400 g
